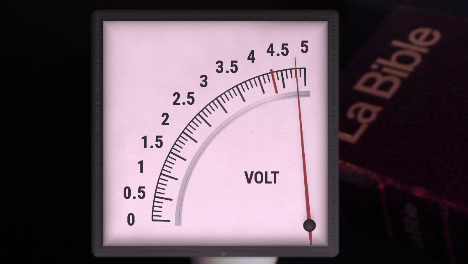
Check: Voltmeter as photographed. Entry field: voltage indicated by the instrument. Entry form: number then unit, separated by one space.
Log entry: 4.8 V
